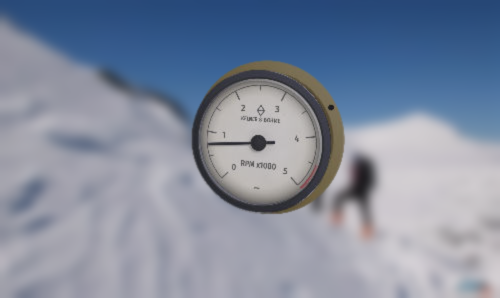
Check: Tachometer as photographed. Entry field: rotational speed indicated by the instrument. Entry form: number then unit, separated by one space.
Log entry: 750 rpm
